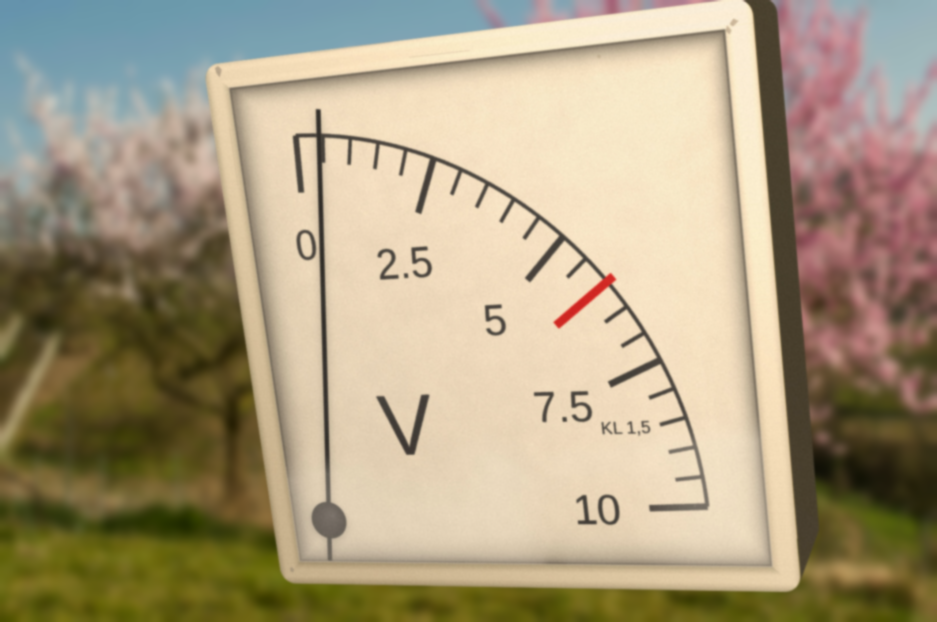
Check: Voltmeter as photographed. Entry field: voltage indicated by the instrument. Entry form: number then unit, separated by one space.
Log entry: 0.5 V
